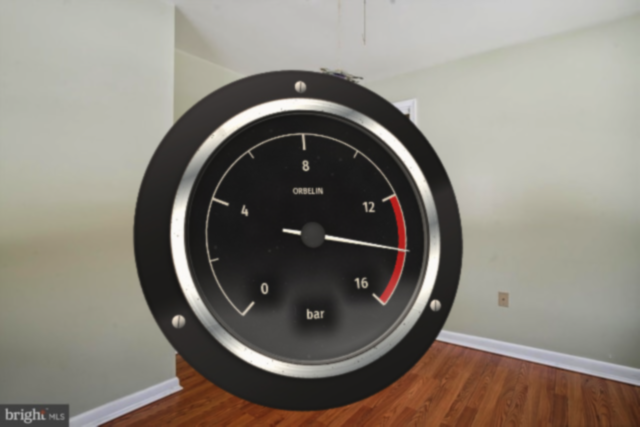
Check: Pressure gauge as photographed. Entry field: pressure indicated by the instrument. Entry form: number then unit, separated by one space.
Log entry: 14 bar
